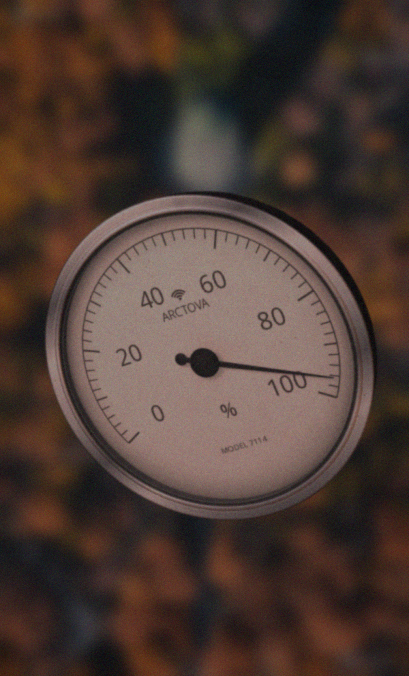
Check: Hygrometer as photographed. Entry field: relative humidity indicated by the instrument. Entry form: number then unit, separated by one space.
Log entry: 96 %
